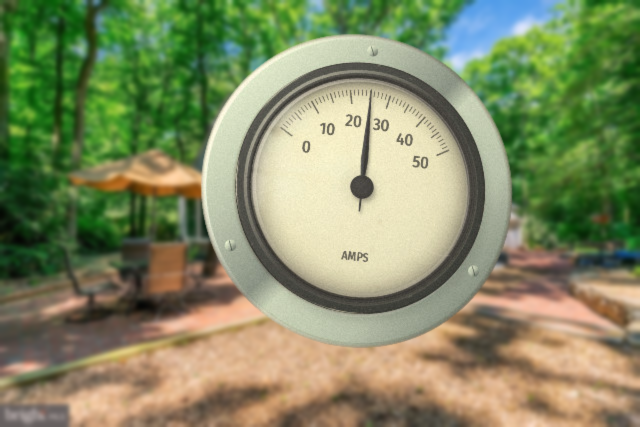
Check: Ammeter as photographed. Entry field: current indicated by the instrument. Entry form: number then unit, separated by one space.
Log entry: 25 A
